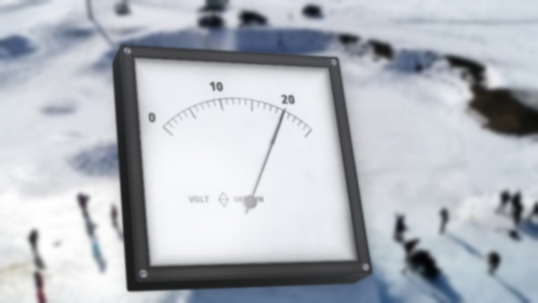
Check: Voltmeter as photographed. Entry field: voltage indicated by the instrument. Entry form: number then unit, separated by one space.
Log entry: 20 V
